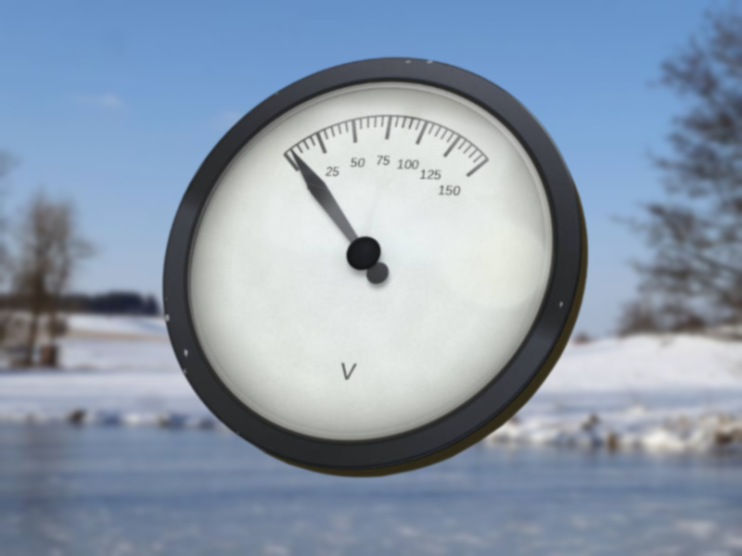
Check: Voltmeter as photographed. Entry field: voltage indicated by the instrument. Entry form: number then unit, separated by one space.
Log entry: 5 V
